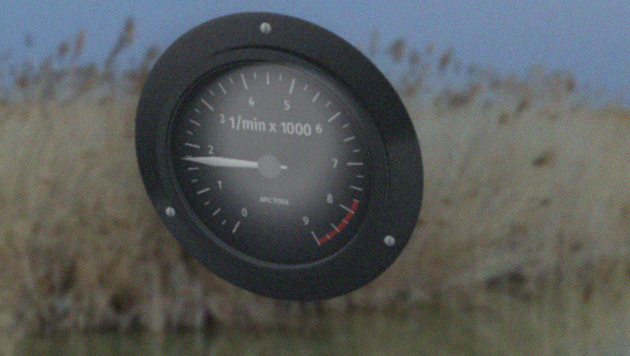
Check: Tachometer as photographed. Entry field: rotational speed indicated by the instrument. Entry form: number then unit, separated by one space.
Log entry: 1750 rpm
